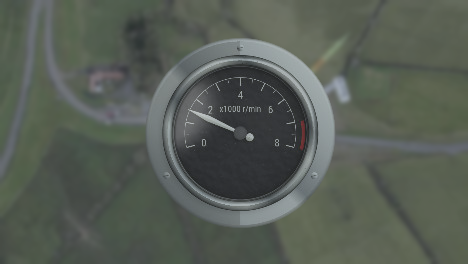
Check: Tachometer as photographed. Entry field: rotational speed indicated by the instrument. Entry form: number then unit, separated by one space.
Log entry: 1500 rpm
